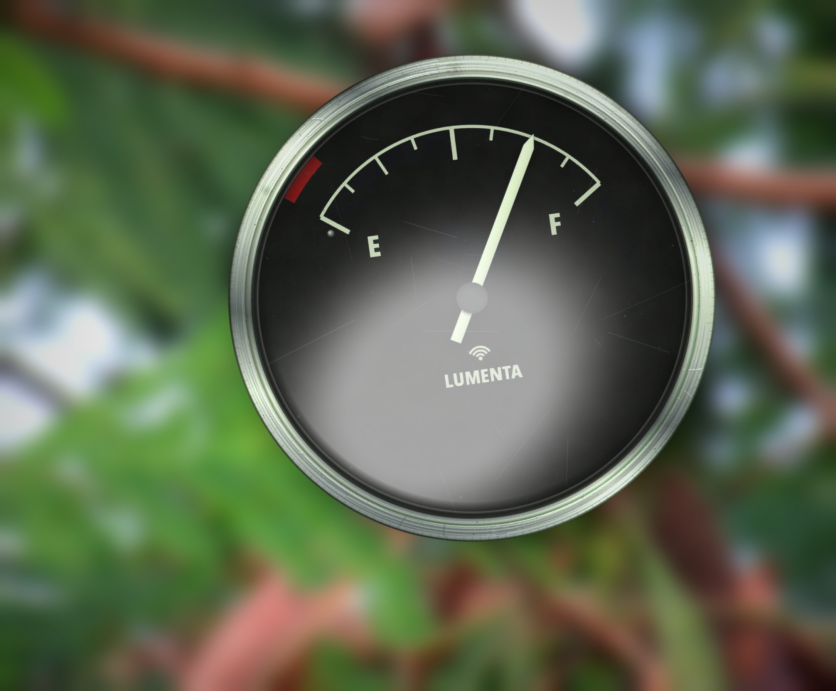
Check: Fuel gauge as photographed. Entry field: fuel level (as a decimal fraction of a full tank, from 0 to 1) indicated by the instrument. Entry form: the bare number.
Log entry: 0.75
